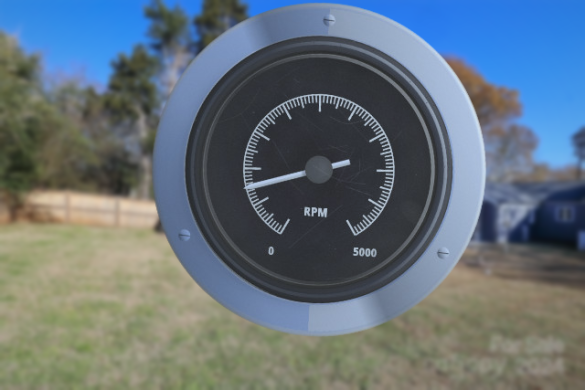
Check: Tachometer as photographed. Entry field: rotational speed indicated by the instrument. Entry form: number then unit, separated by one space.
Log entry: 750 rpm
